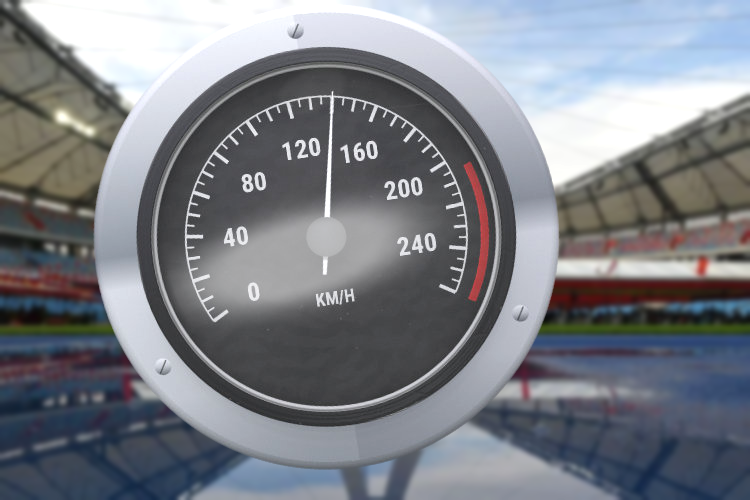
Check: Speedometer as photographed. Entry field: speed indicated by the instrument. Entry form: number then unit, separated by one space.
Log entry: 140 km/h
